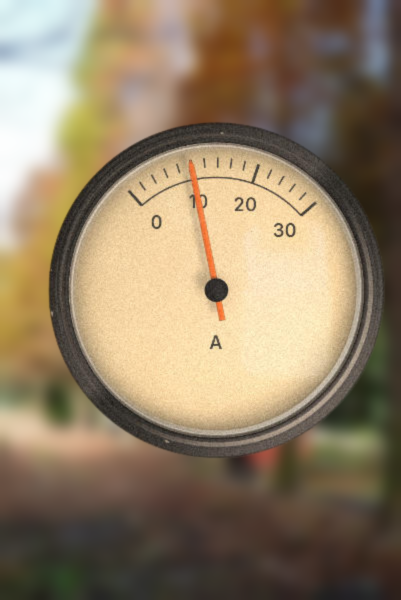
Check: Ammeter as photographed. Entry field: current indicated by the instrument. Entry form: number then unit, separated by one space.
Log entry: 10 A
